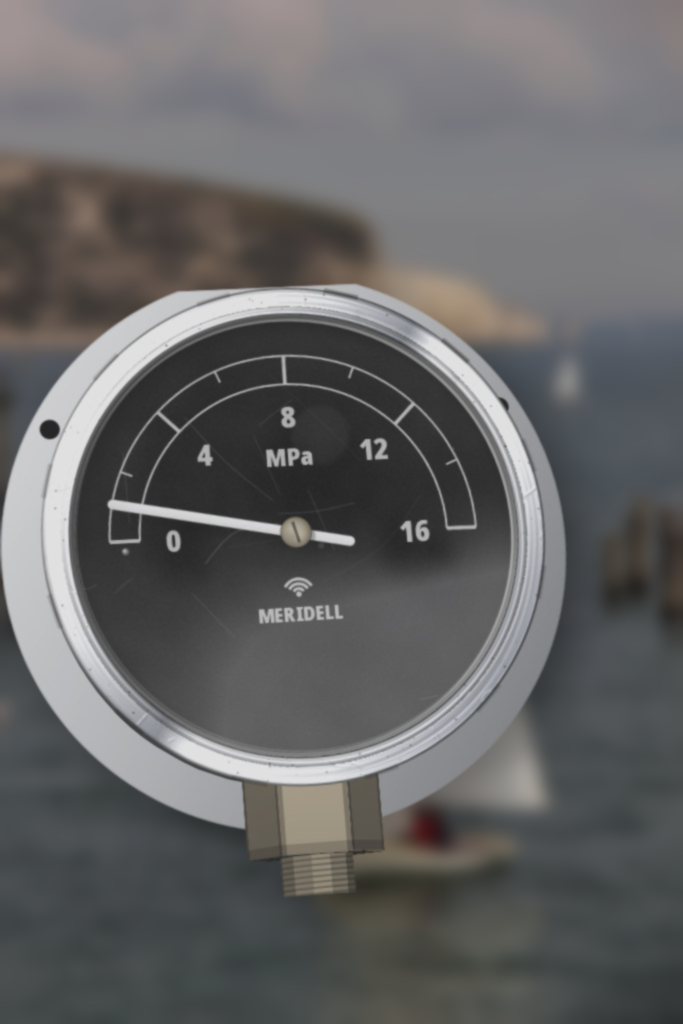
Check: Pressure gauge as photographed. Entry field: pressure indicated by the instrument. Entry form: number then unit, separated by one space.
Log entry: 1 MPa
